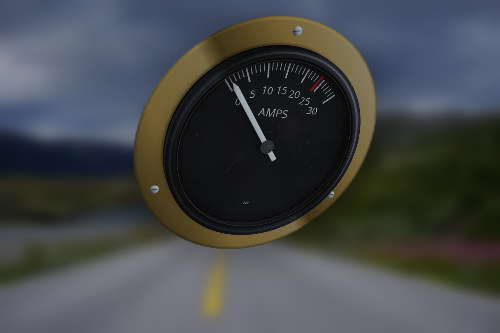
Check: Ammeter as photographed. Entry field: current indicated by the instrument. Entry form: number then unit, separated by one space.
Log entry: 1 A
